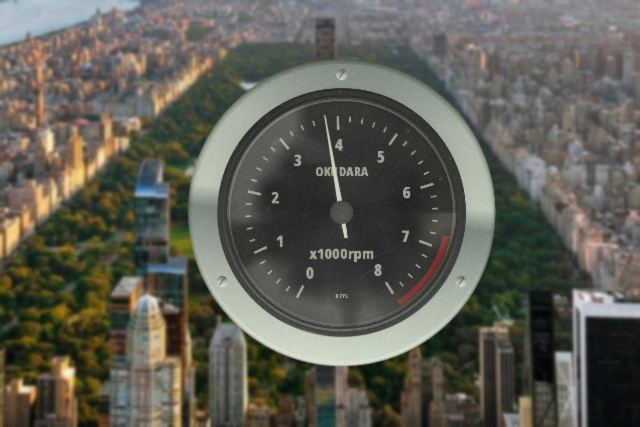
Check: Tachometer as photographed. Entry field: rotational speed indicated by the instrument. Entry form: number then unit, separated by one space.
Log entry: 3800 rpm
